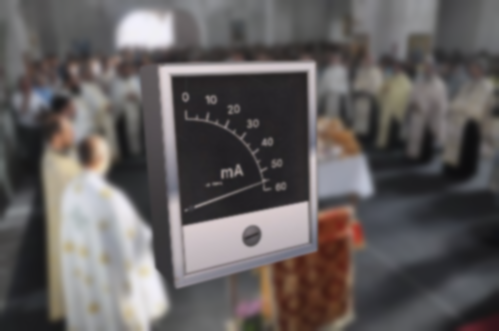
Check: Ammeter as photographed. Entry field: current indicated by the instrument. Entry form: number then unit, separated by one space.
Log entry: 55 mA
